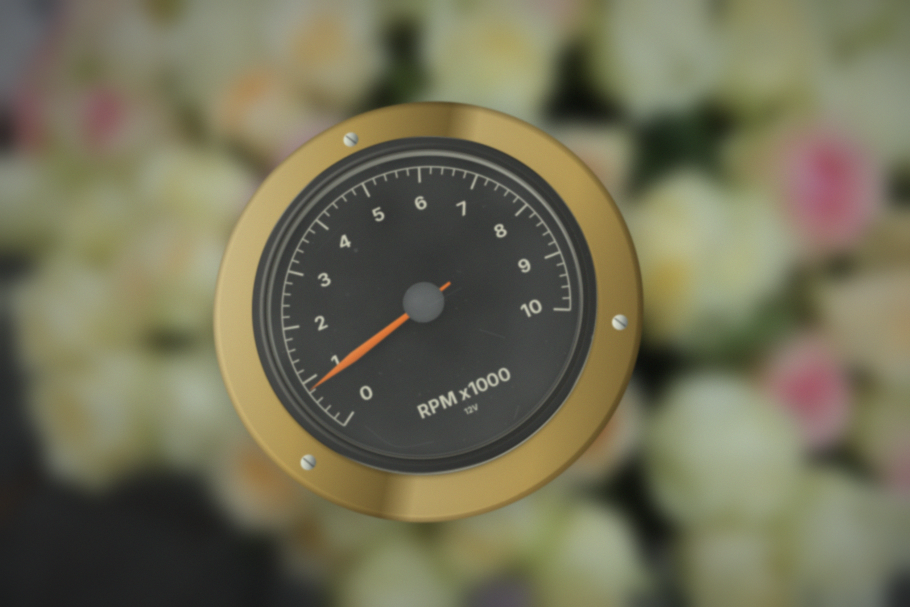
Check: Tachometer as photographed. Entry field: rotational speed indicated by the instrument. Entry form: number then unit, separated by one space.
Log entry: 800 rpm
